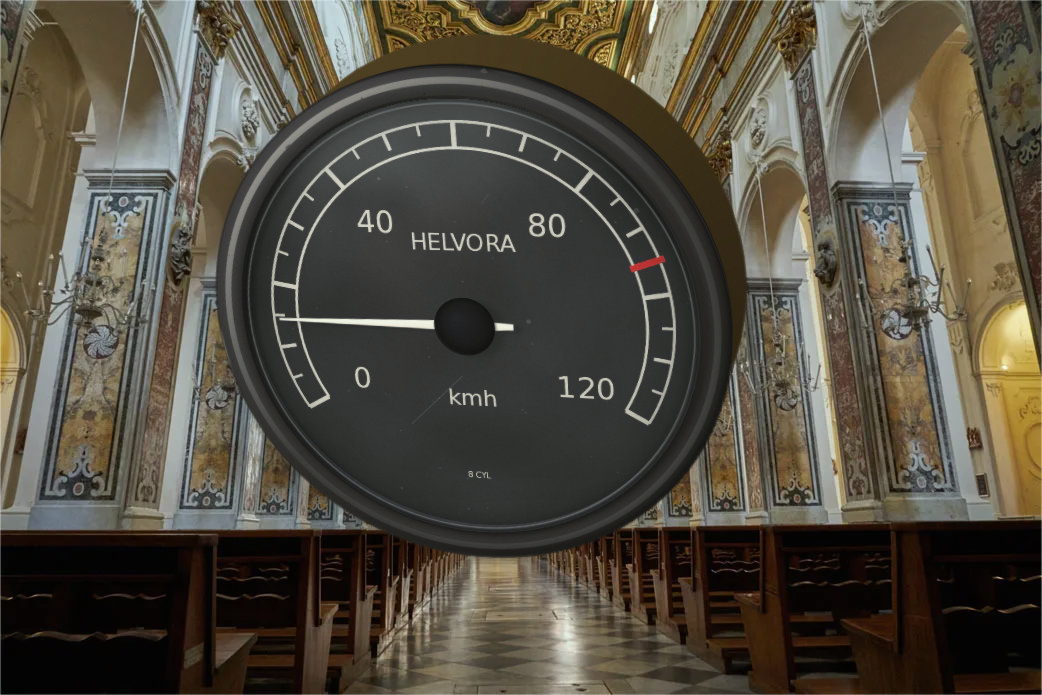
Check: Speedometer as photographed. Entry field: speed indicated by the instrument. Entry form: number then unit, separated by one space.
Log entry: 15 km/h
